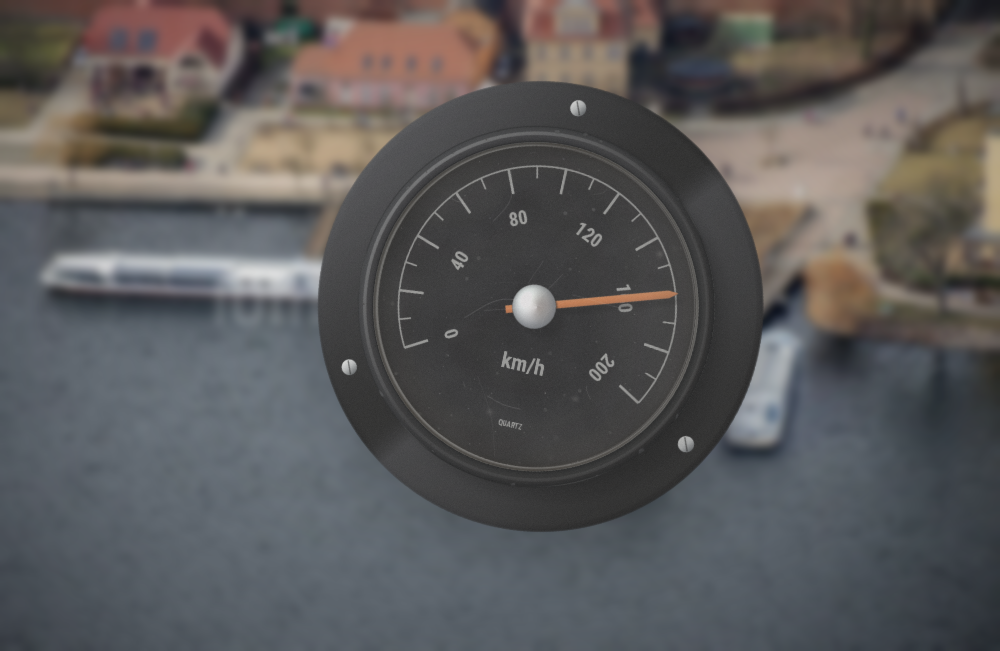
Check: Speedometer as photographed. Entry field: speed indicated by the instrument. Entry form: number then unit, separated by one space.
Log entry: 160 km/h
